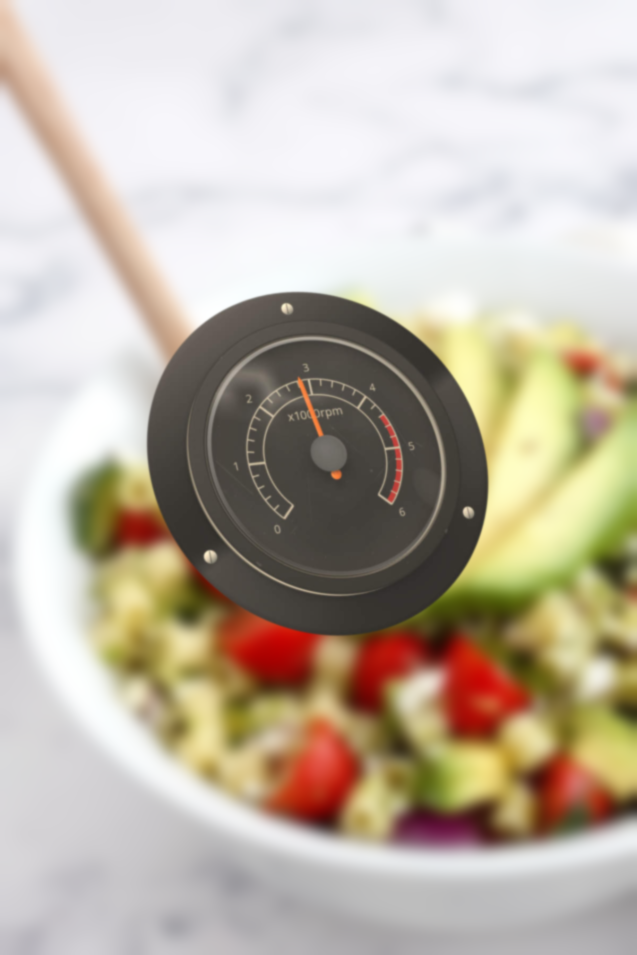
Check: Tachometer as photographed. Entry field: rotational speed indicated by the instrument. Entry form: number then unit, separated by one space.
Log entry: 2800 rpm
